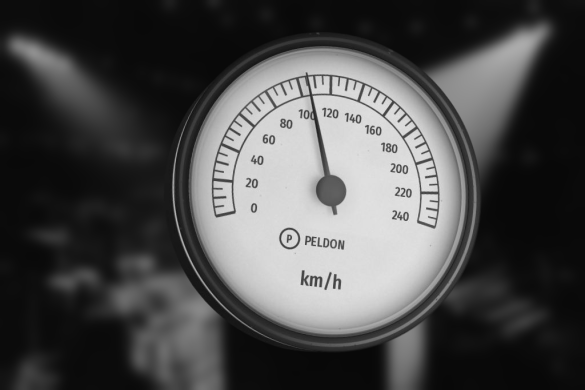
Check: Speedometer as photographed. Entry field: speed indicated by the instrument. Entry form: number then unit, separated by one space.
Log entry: 105 km/h
